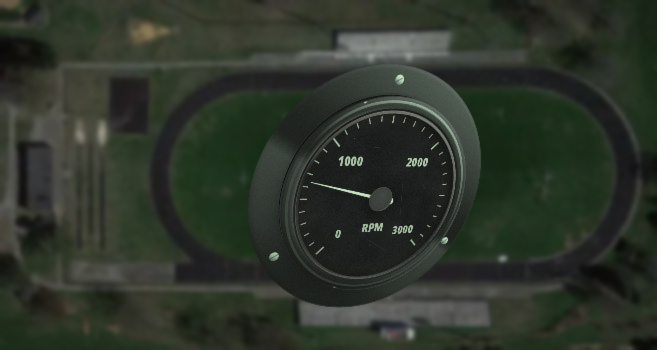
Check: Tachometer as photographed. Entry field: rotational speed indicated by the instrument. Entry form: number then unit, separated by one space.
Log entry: 650 rpm
